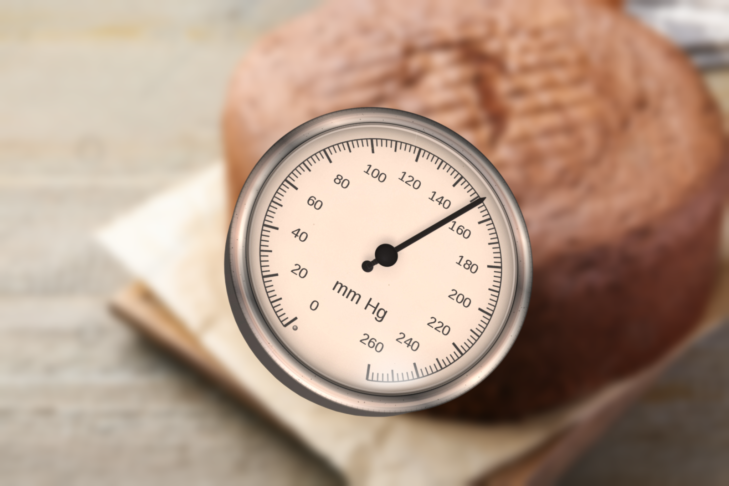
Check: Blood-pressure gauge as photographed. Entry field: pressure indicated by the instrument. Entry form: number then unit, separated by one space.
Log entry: 152 mmHg
